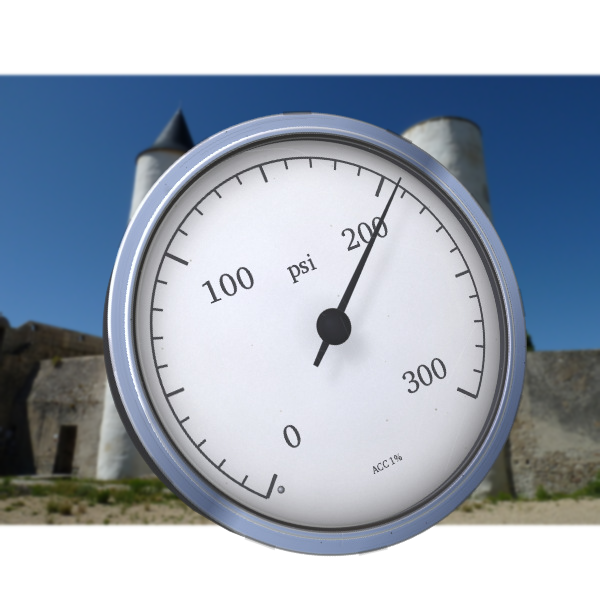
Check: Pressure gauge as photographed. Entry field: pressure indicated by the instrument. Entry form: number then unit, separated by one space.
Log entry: 205 psi
